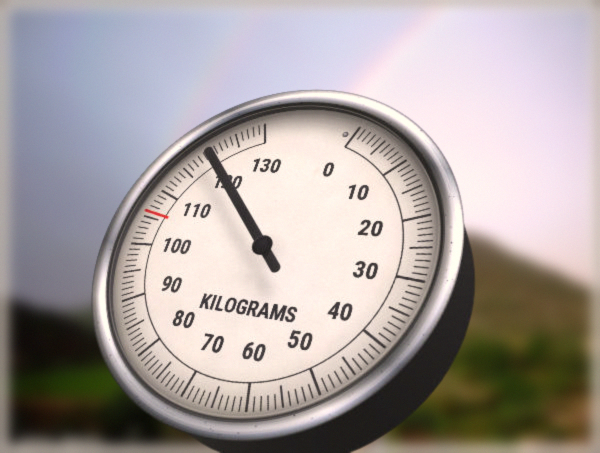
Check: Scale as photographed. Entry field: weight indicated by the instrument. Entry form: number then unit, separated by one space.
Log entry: 120 kg
